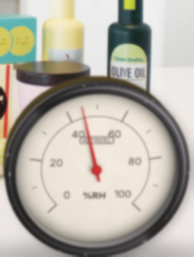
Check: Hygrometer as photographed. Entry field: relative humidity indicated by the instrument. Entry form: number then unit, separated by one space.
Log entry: 45 %
